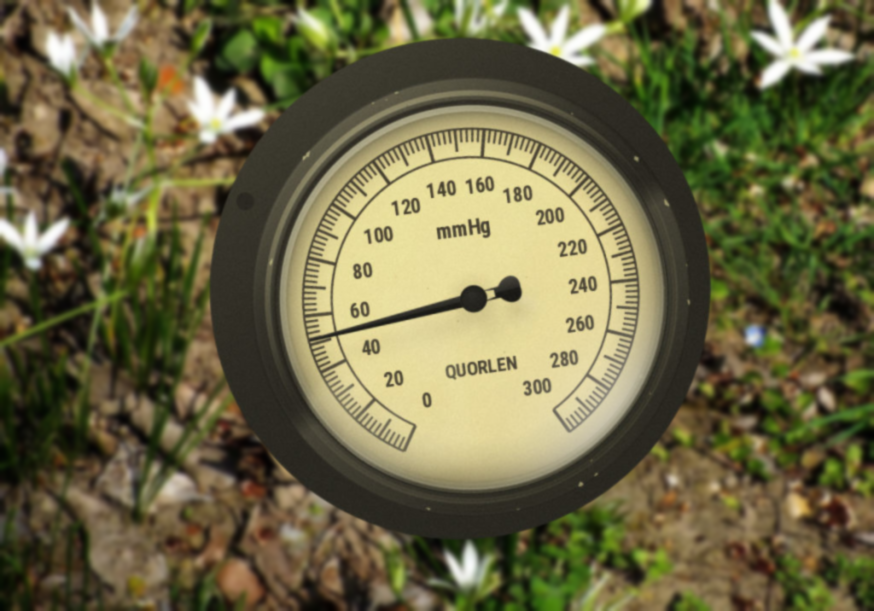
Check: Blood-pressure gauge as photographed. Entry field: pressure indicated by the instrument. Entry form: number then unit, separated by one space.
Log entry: 52 mmHg
